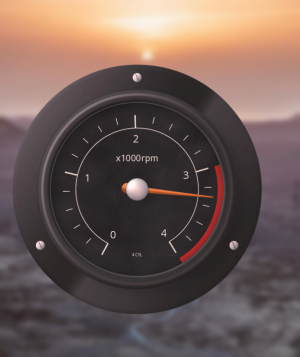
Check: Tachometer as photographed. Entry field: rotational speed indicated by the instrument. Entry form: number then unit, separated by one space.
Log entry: 3300 rpm
